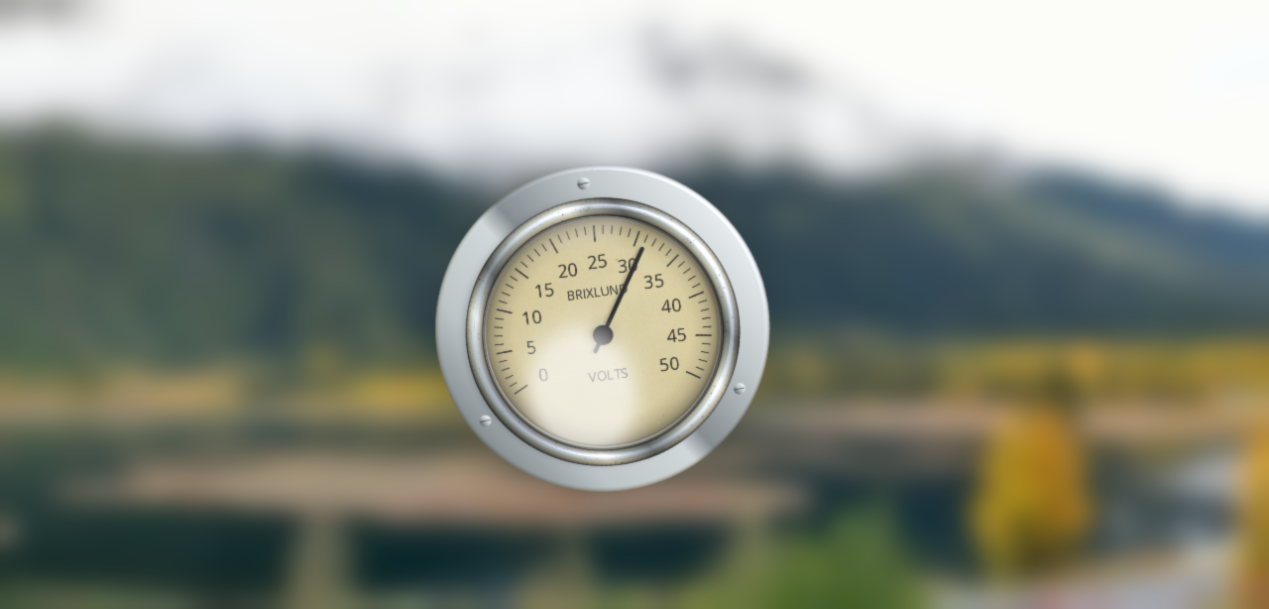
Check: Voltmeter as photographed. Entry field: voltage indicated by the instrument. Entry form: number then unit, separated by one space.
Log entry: 31 V
